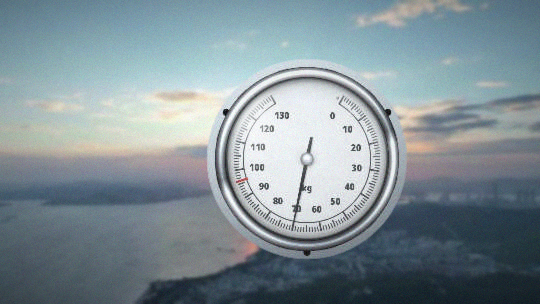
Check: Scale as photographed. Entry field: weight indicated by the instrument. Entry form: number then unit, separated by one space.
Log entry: 70 kg
